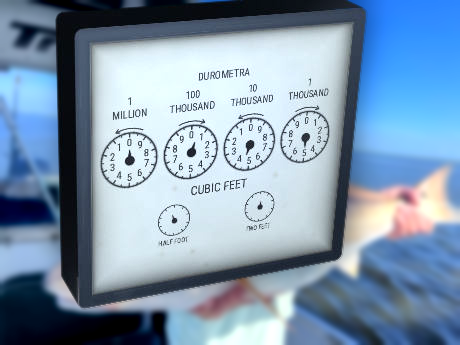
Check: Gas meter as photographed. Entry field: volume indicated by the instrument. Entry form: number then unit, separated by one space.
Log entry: 4500 ft³
